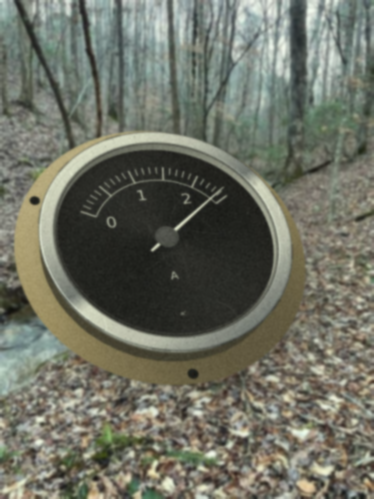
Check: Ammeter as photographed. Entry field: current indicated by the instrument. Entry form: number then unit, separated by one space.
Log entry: 2.4 A
